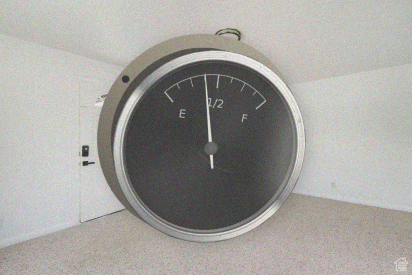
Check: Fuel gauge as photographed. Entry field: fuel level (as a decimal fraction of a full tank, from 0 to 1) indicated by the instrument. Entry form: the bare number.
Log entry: 0.375
